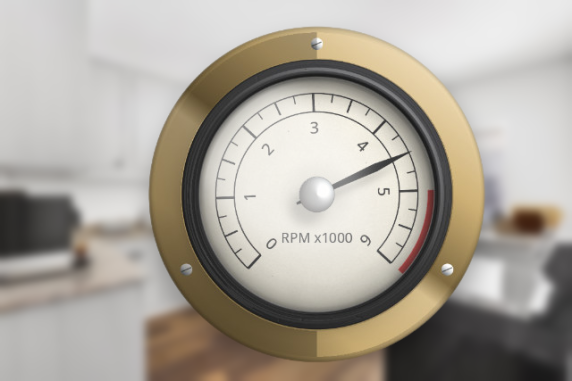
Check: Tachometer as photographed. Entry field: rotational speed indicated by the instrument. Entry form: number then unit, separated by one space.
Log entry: 4500 rpm
